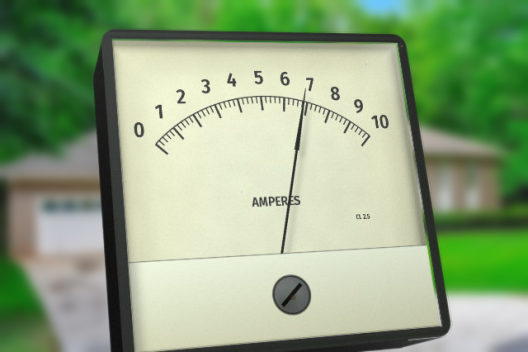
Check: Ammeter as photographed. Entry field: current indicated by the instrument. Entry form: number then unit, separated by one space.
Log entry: 6.8 A
